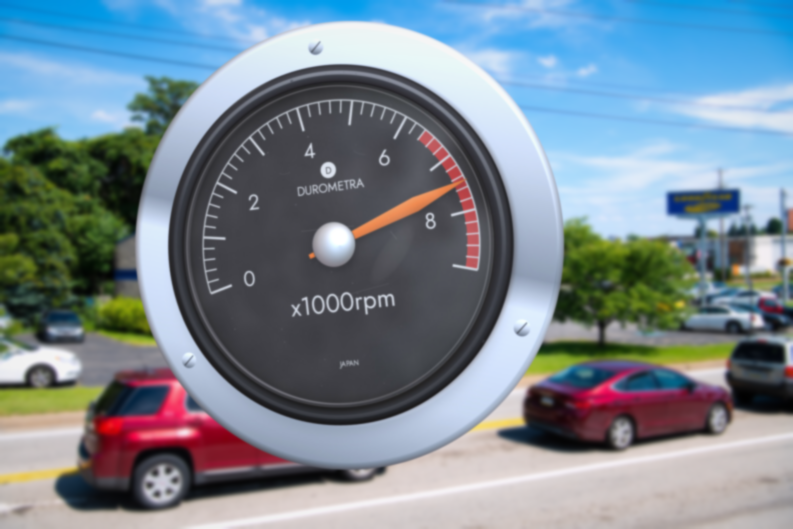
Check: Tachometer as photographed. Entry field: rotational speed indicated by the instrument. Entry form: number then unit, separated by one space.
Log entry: 7500 rpm
